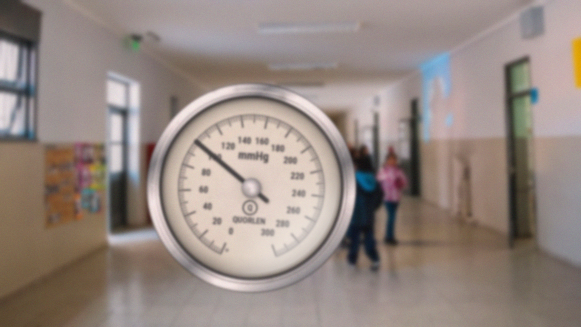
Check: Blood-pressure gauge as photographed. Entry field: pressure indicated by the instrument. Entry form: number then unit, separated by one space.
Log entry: 100 mmHg
